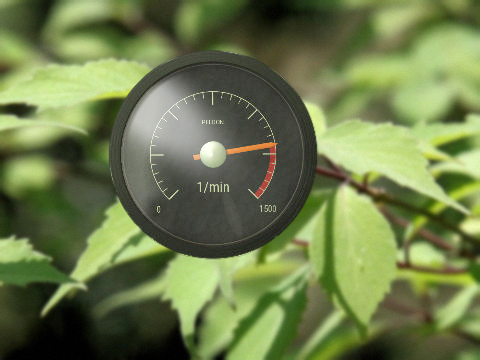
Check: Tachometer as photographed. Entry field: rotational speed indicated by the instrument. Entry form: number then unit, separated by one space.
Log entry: 1200 rpm
